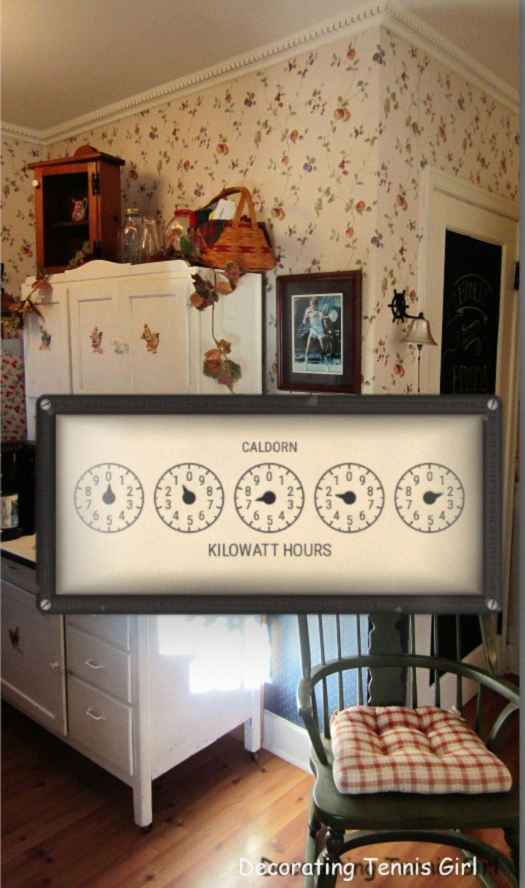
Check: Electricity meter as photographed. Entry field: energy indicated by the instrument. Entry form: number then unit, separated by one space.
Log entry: 722 kWh
